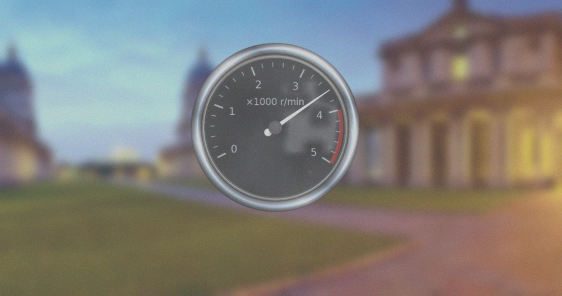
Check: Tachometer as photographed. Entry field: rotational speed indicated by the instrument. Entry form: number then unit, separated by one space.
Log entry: 3600 rpm
